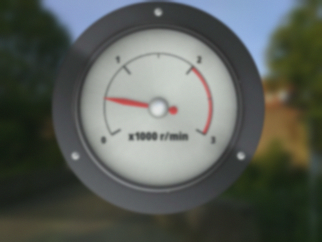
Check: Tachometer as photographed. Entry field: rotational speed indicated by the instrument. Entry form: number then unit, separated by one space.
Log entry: 500 rpm
